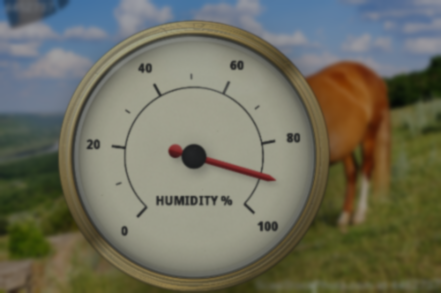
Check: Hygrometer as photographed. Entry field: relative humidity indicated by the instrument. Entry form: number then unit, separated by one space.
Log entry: 90 %
